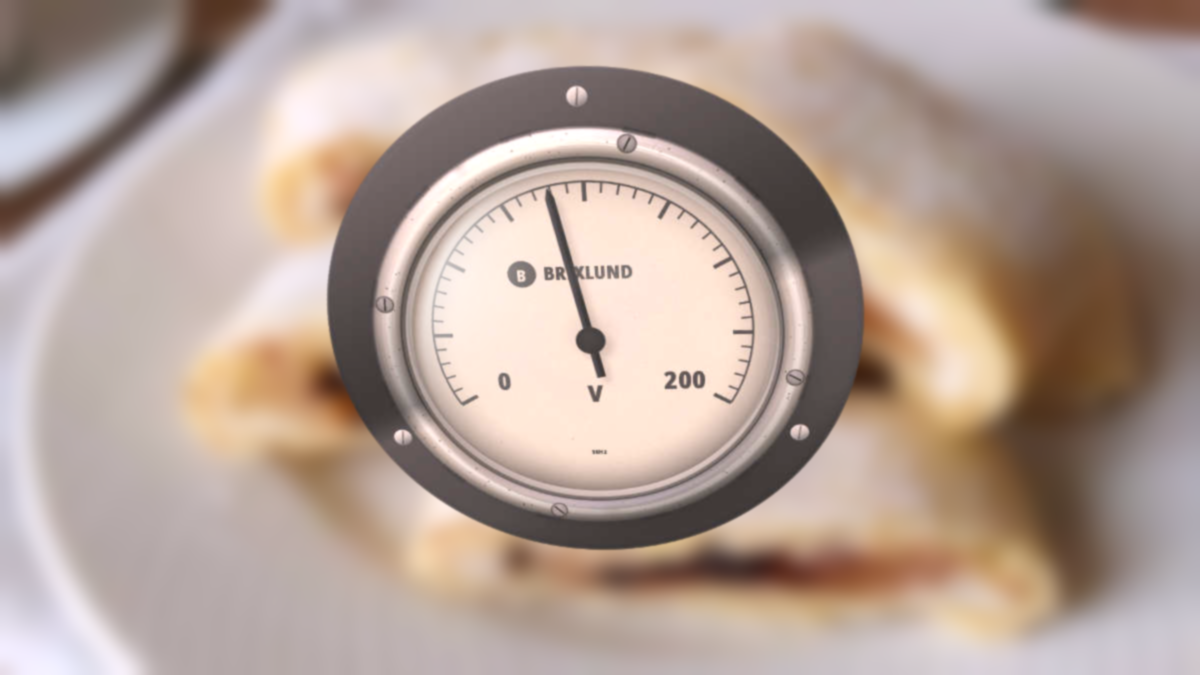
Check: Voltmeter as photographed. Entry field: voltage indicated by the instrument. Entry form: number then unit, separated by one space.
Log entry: 90 V
